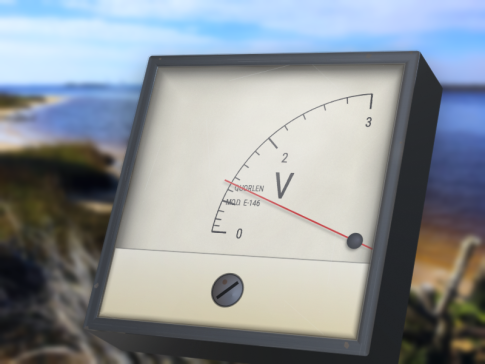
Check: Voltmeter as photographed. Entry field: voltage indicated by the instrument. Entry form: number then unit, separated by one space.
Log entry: 1.3 V
